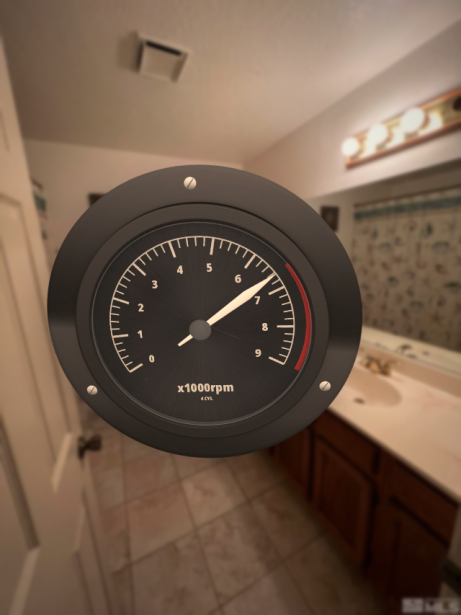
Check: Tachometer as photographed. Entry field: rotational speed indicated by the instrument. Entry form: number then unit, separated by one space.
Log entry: 6600 rpm
